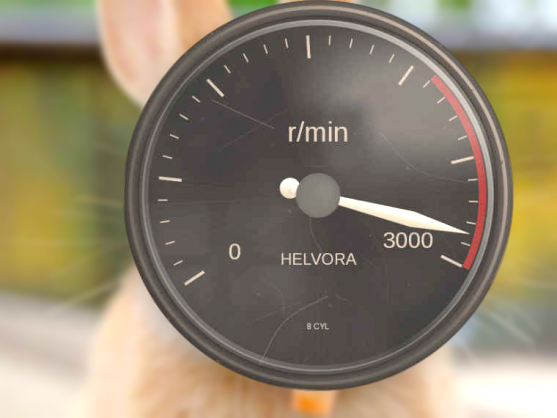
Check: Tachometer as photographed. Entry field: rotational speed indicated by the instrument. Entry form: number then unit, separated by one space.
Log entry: 2850 rpm
